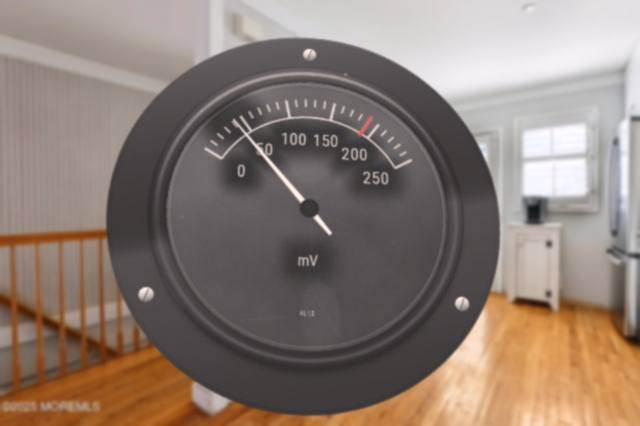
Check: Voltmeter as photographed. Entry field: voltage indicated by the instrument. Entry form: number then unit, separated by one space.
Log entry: 40 mV
